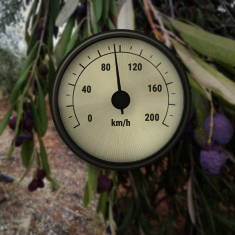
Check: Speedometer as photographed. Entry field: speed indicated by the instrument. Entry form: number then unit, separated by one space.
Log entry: 95 km/h
